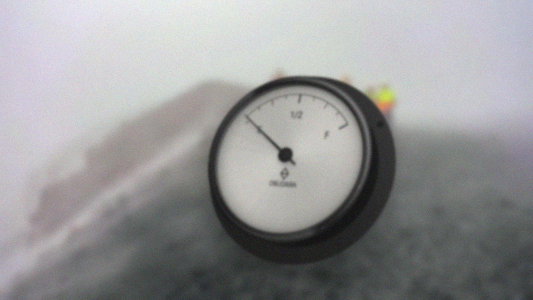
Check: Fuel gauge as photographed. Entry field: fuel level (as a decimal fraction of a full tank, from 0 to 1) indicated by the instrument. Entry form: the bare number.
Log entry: 0
